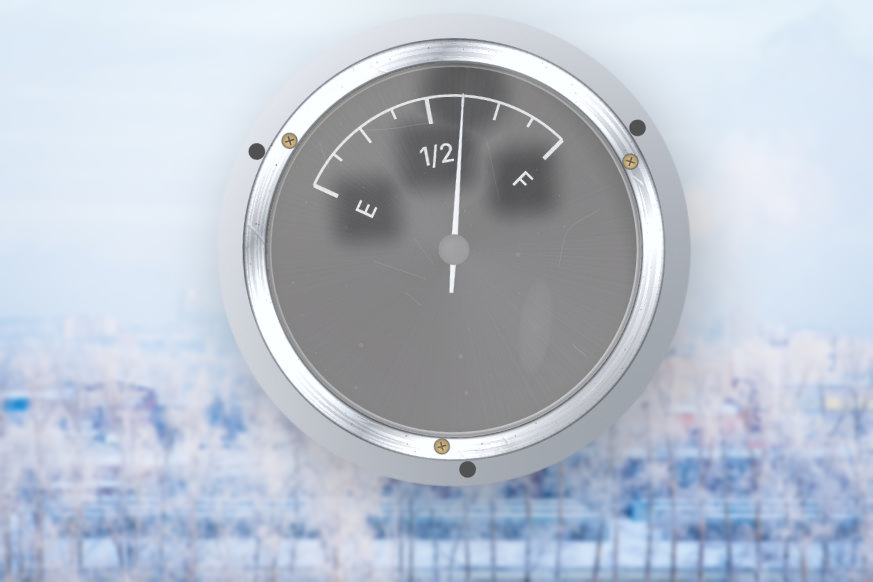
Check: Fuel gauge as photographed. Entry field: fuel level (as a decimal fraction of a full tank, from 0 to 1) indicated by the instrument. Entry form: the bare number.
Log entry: 0.625
